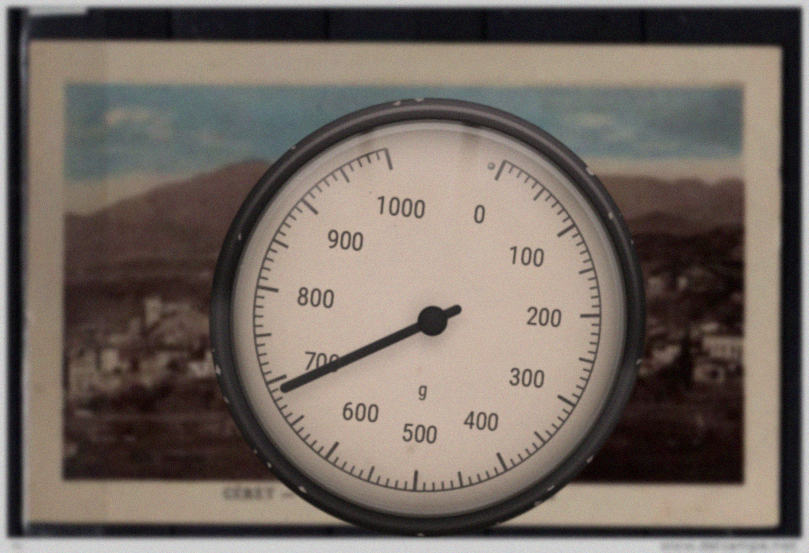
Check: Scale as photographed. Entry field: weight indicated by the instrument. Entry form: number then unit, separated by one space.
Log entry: 690 g
